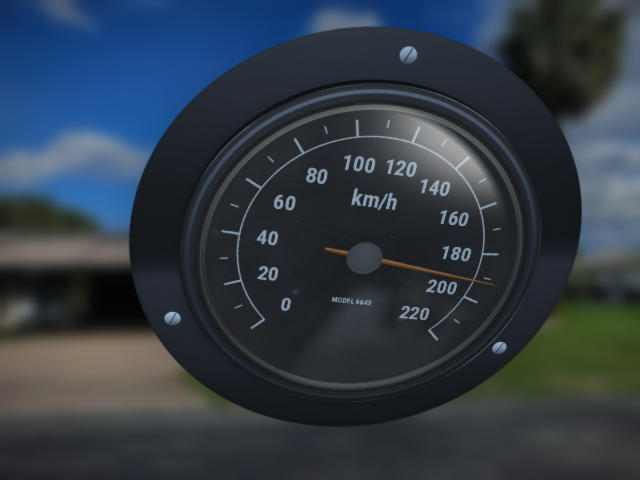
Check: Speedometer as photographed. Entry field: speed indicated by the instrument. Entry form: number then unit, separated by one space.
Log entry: 190 km/h
